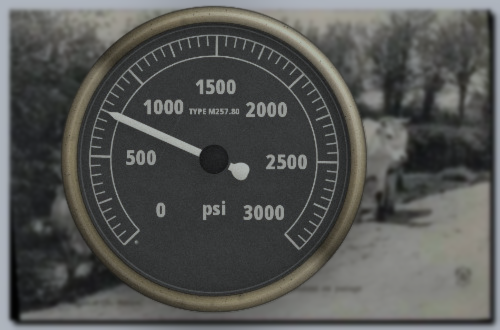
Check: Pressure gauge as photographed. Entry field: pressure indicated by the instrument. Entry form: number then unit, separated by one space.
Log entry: 750 psi
